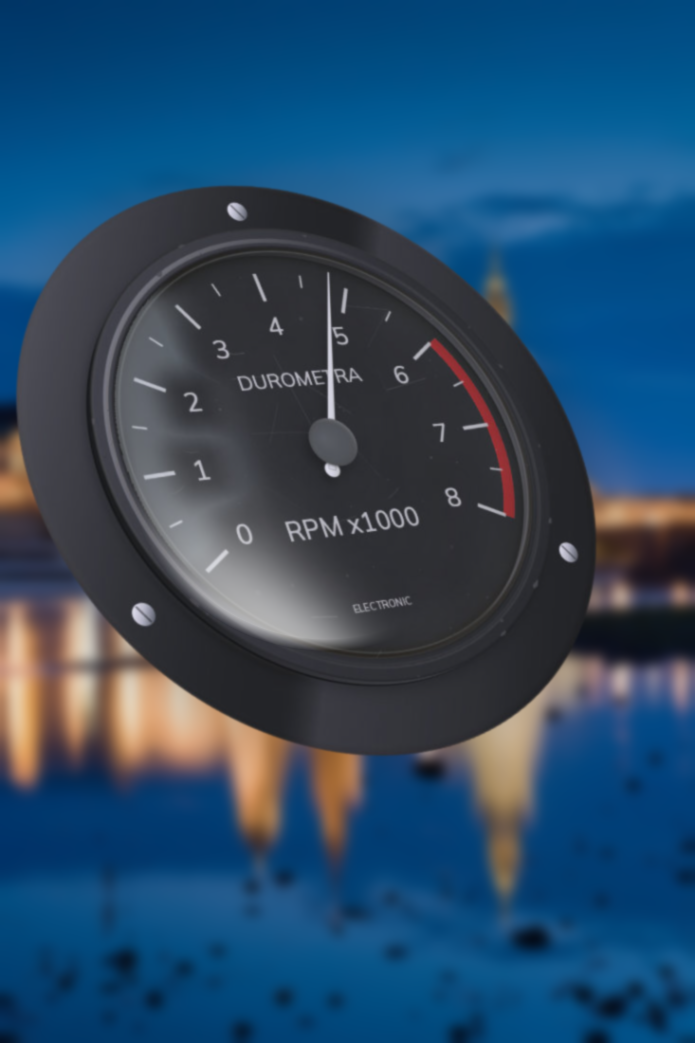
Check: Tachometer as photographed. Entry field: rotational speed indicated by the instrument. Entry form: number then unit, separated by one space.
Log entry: 4750 rpm
